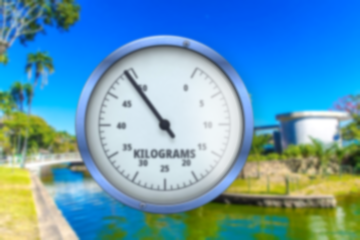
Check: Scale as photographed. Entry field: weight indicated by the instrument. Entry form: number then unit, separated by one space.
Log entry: 49 kg
